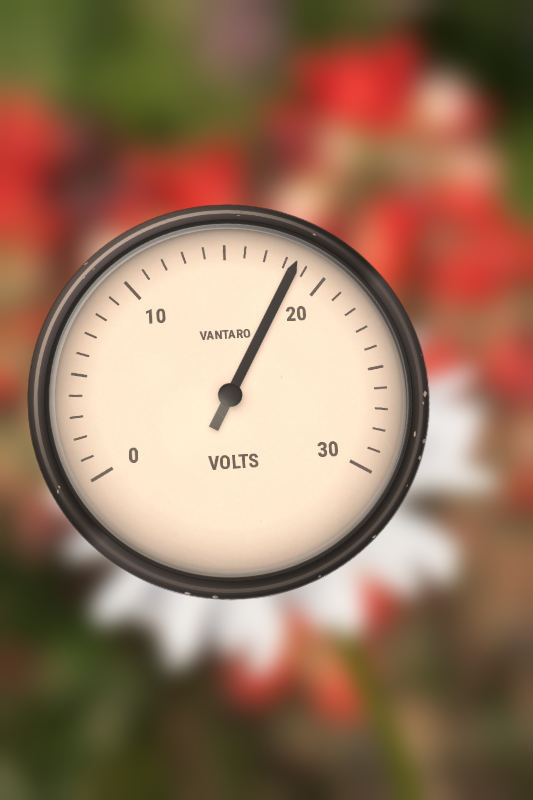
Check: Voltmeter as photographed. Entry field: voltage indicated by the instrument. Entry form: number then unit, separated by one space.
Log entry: 18.5 V
